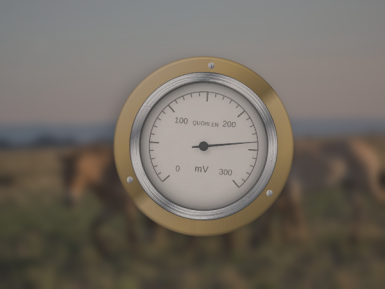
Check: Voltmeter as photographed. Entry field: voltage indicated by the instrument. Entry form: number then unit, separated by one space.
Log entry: 240 mV
